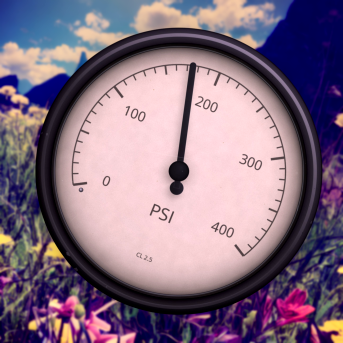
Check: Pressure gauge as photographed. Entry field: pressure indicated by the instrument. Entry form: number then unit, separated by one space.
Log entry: 175 psi
